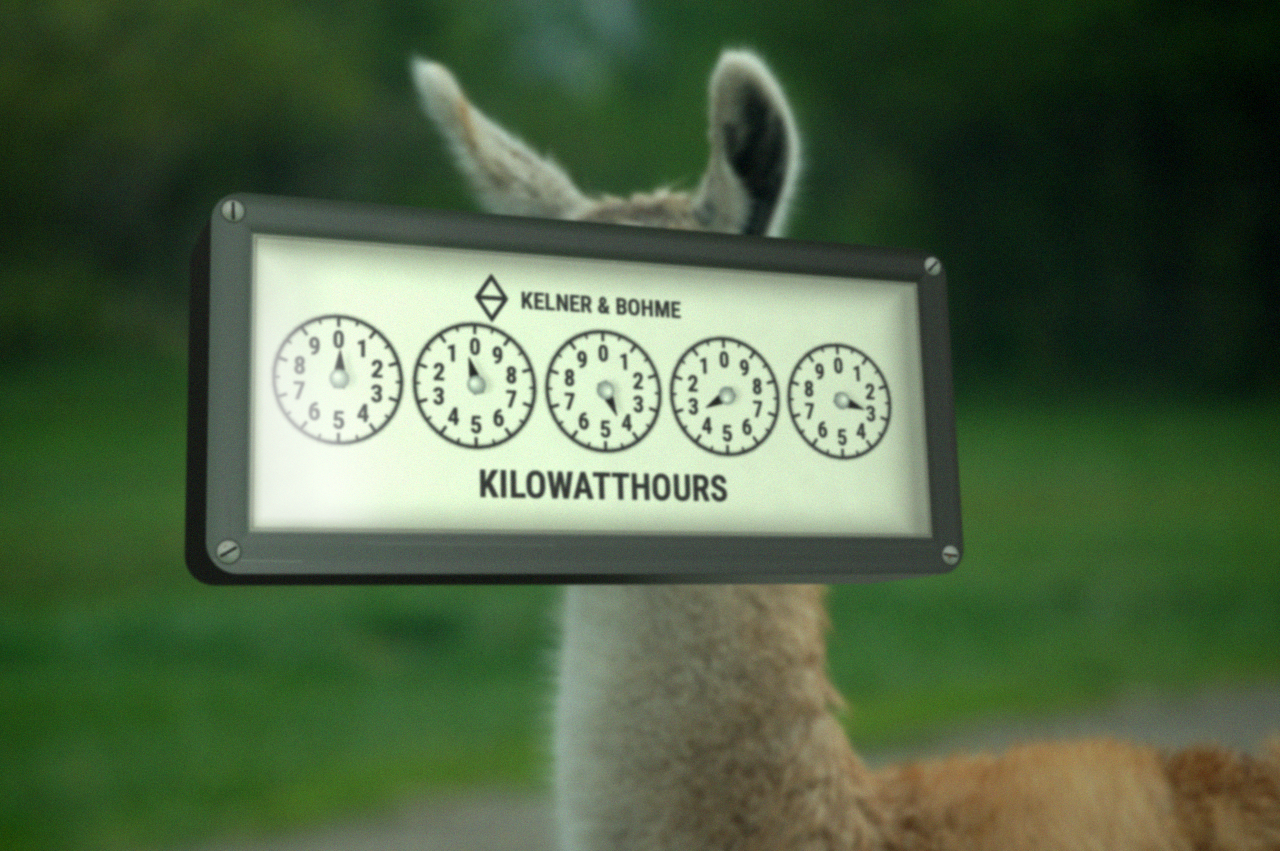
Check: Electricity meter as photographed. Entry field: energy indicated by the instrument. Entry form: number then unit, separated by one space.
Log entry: 433 kWh
